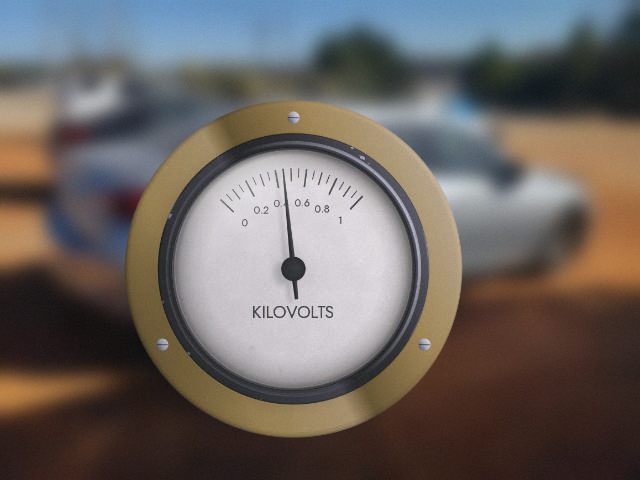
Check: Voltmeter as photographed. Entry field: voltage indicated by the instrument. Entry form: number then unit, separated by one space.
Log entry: 0.45 kV
